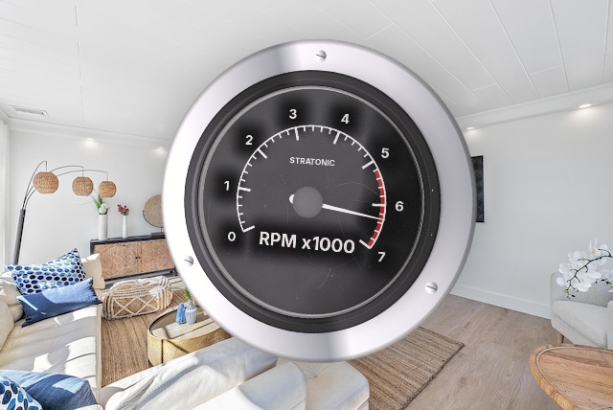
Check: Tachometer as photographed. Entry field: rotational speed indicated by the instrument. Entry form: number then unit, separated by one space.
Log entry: 6300 rpm
